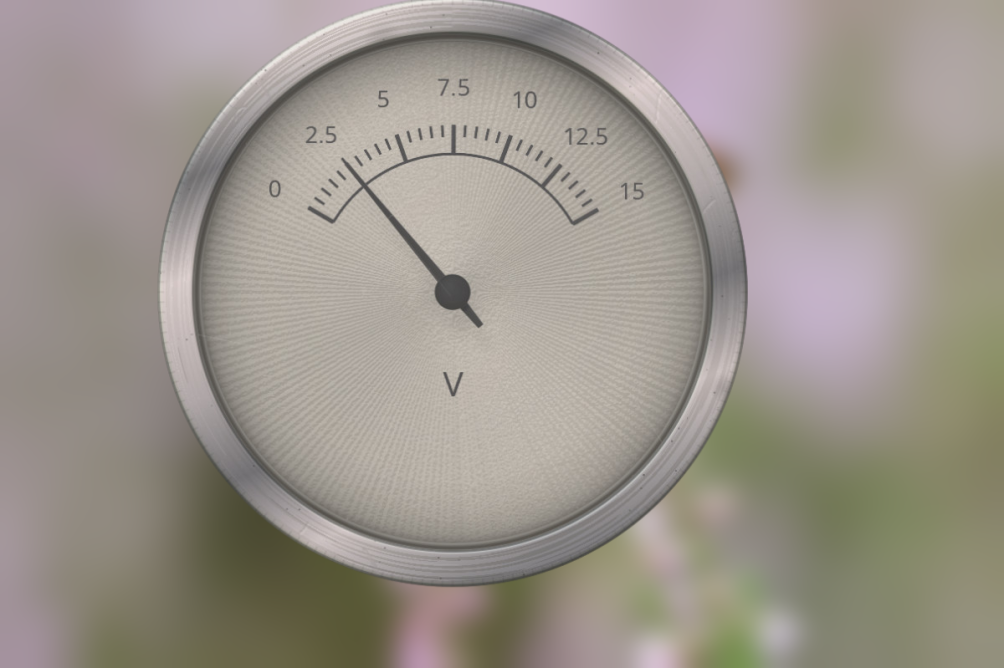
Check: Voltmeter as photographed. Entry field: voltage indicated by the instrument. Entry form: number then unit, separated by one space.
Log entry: 2.5 V
